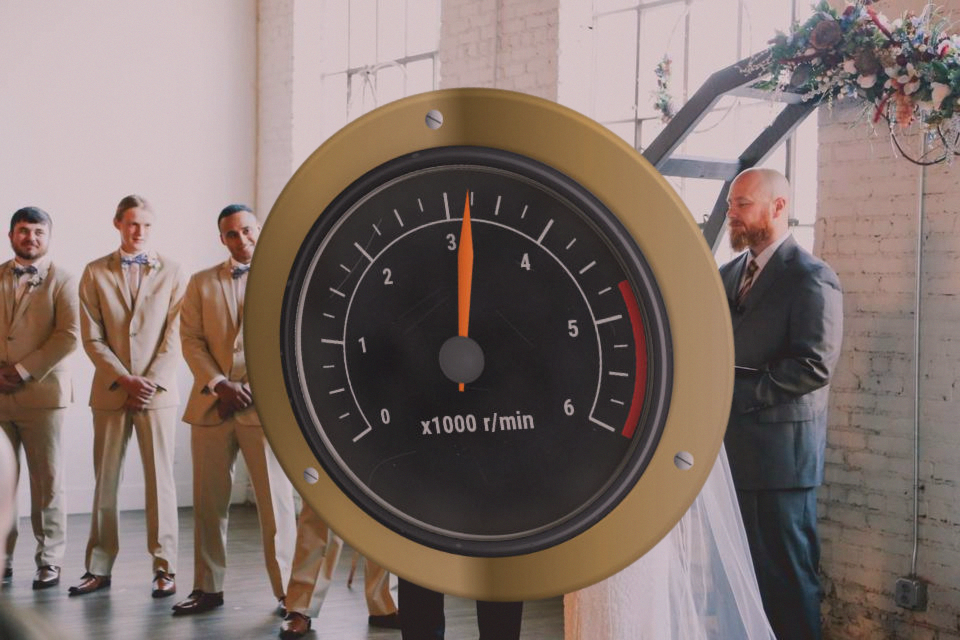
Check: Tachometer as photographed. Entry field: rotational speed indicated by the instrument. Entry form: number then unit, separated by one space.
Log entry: 3250 rpm
